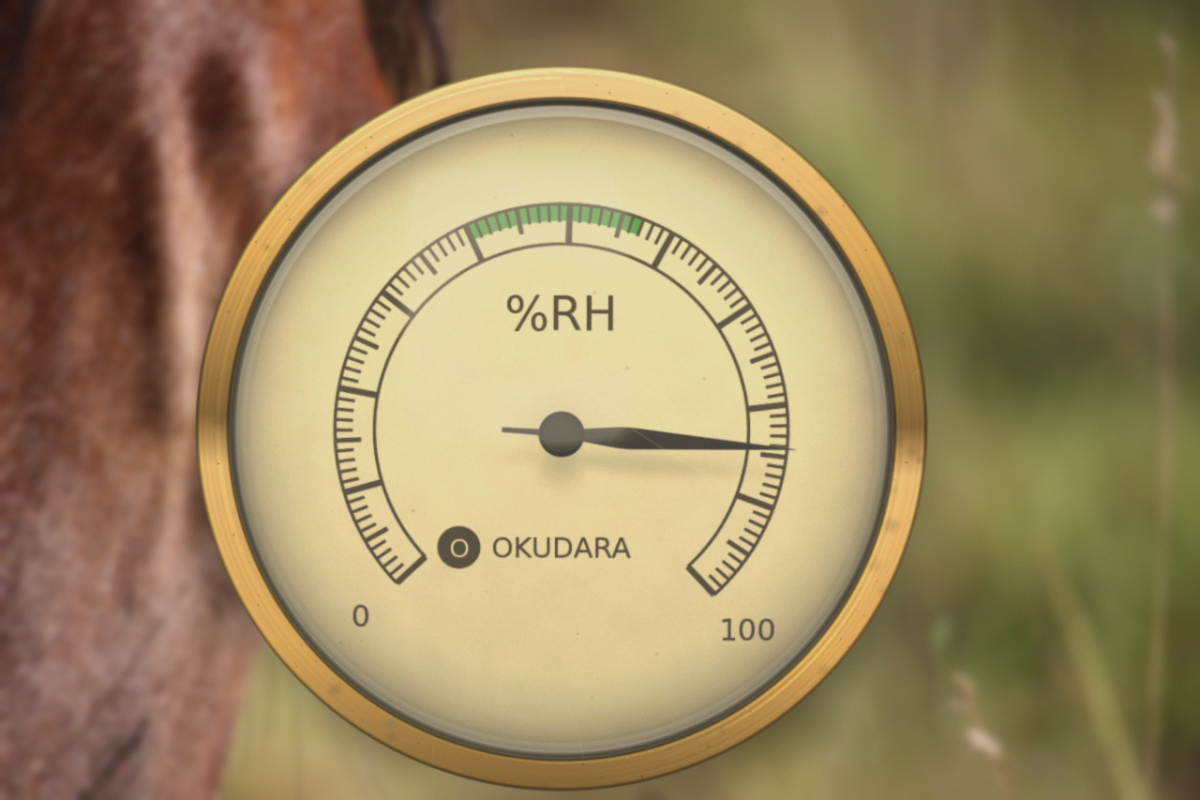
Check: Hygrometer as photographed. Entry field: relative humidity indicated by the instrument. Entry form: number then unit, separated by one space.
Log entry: 84 %
